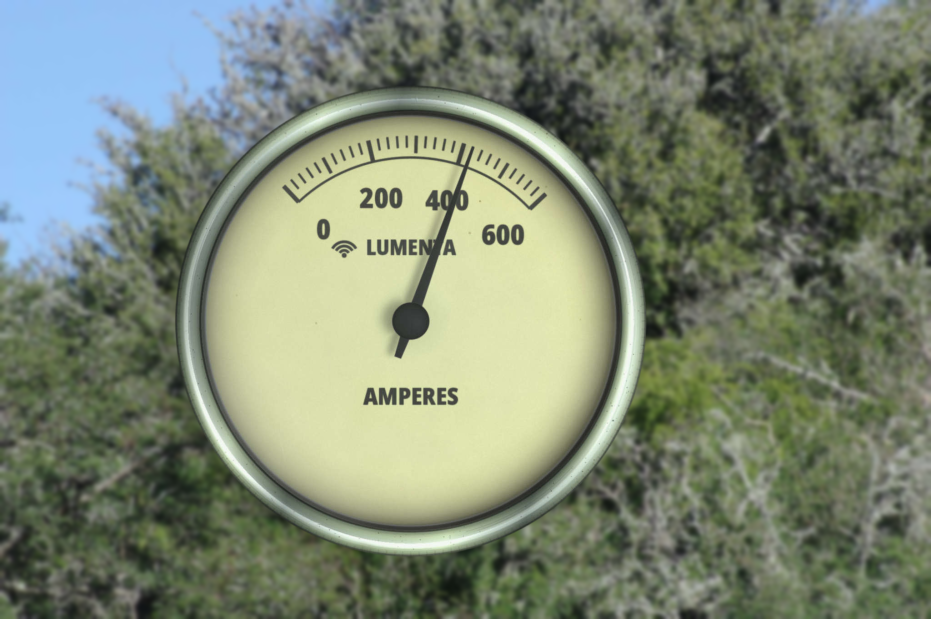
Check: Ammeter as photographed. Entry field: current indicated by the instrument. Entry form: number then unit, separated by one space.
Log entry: 420 A
